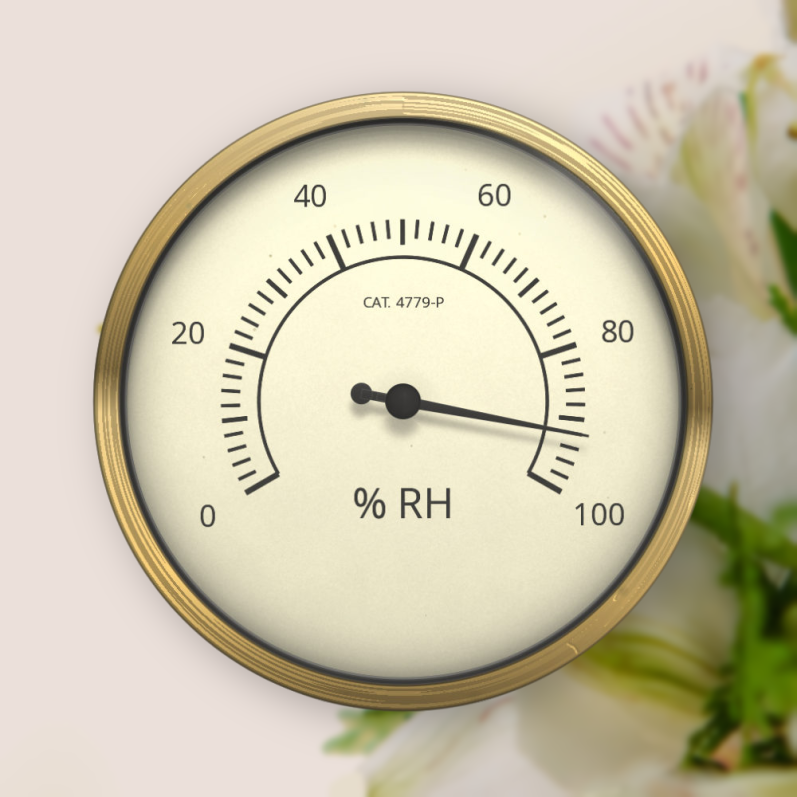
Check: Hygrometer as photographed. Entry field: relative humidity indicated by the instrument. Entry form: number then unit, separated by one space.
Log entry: 92 %
